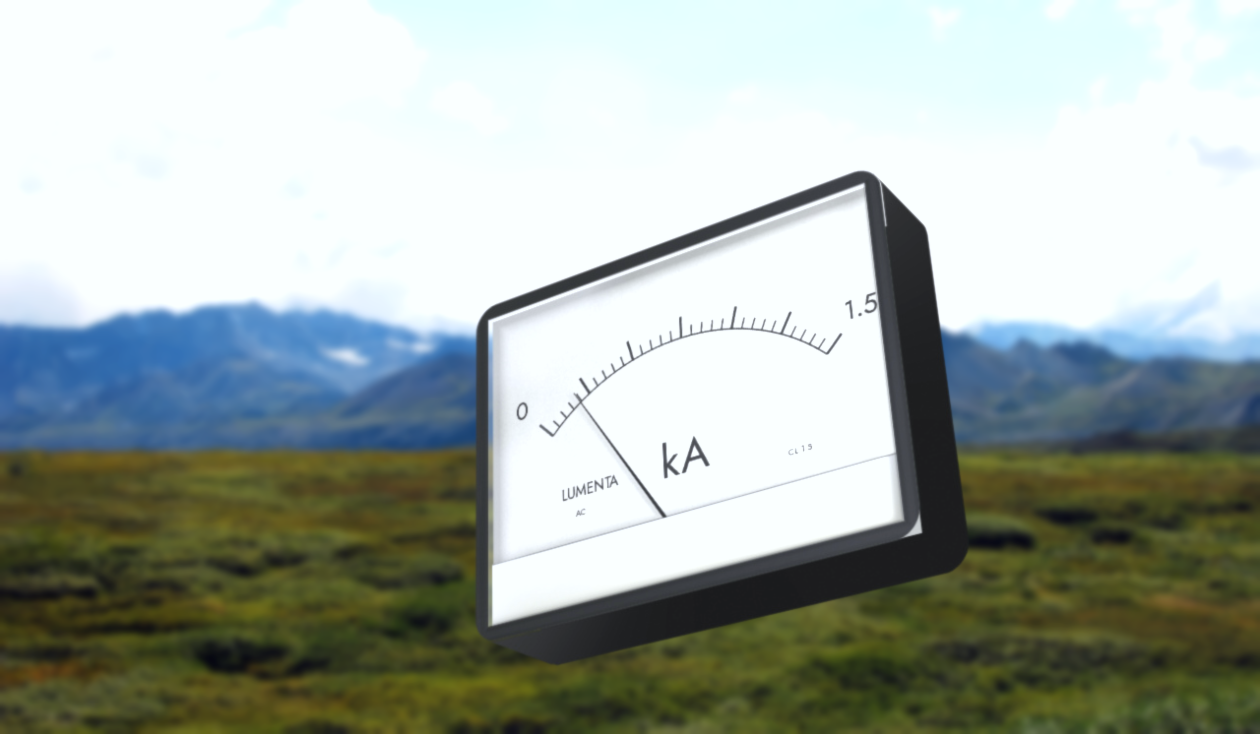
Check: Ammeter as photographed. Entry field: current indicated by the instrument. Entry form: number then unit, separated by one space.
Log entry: 0.2 kA
